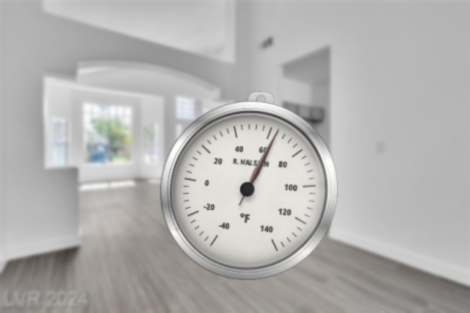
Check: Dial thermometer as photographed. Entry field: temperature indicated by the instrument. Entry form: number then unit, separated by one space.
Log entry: 64 °F
